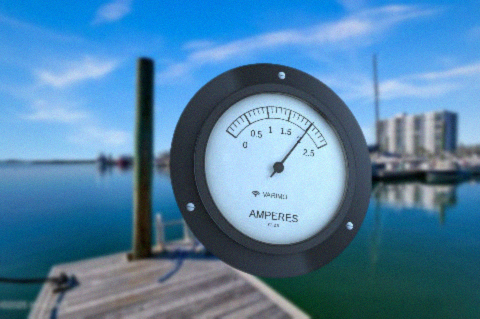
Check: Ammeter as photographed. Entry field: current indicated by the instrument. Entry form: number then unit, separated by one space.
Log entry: 2 A
